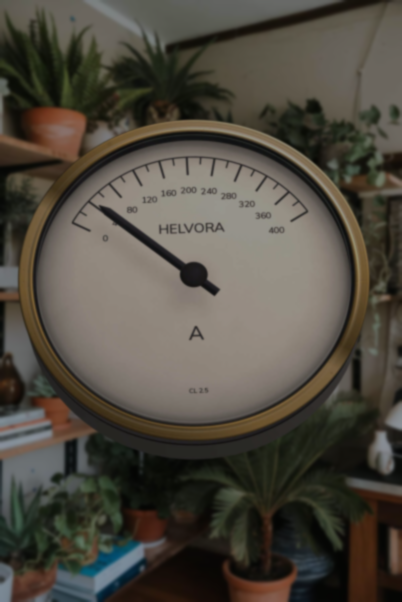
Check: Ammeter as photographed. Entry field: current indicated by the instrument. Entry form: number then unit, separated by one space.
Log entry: 40 A
